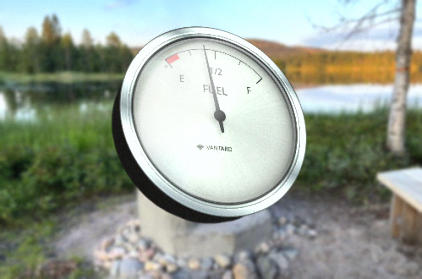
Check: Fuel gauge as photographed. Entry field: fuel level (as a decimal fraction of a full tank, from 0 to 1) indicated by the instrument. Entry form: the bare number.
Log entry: 0.375
